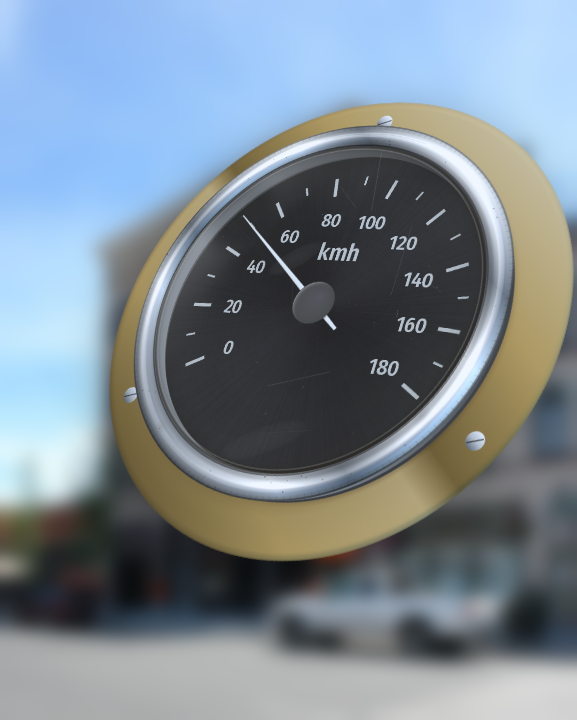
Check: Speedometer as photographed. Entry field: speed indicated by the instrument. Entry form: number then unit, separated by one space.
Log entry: 50 km/h
